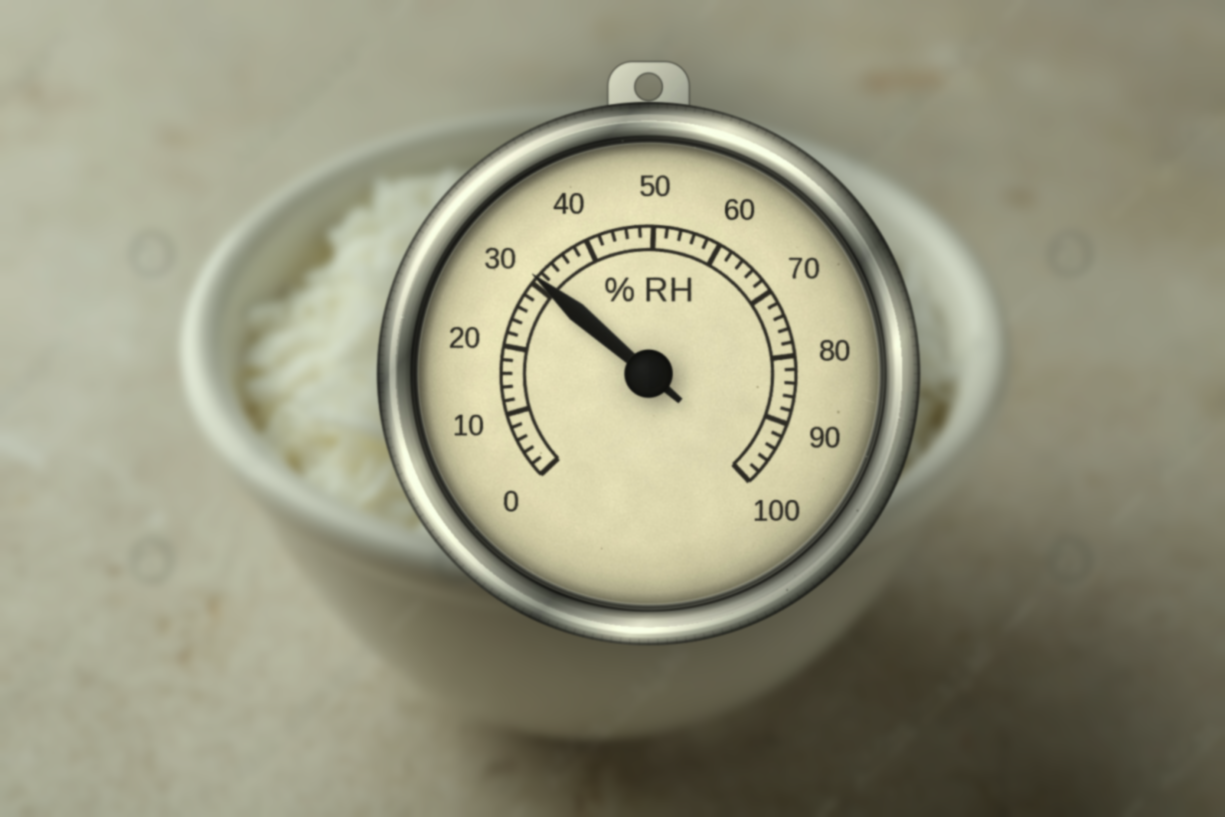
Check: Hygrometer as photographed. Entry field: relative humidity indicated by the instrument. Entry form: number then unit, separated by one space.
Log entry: 31 %
